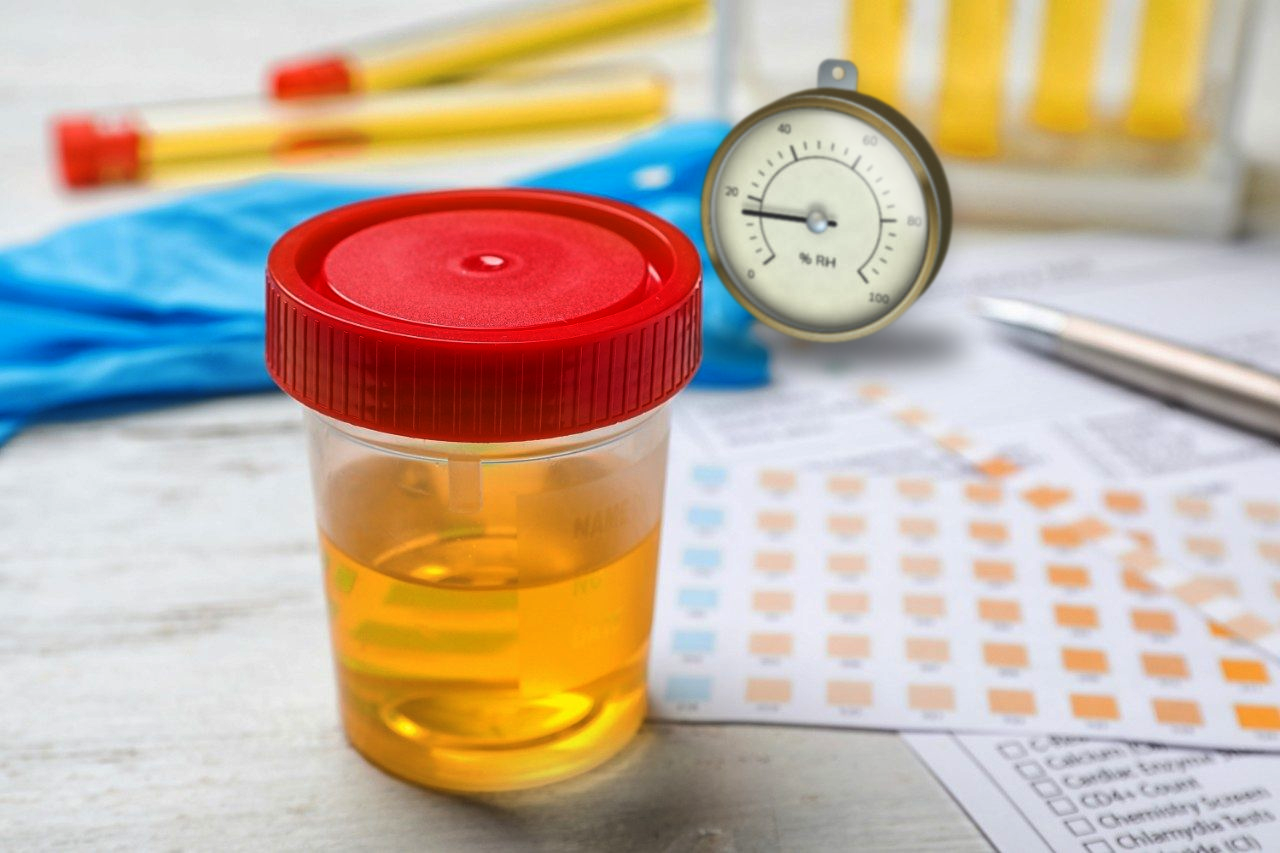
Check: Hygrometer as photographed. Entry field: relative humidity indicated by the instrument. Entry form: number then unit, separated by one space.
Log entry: 16 %
